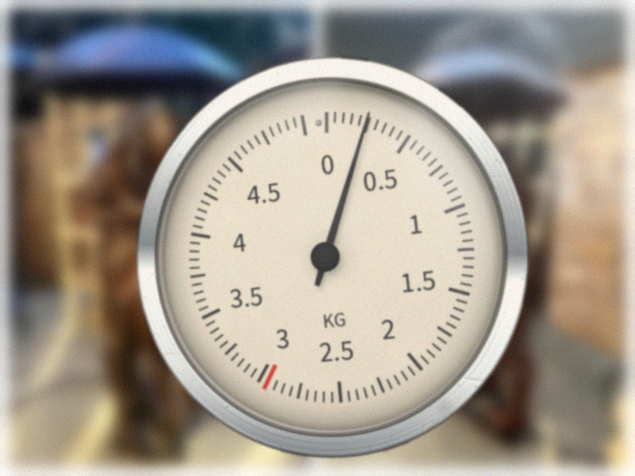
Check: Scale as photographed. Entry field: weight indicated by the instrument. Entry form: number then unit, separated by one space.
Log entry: 0.25 kg
